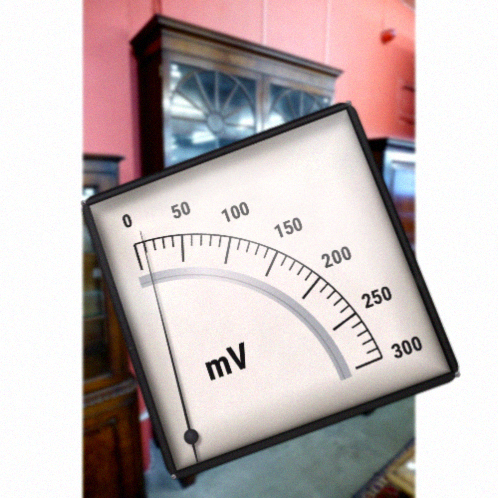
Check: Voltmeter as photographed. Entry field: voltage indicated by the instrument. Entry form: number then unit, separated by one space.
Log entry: 10 mV
